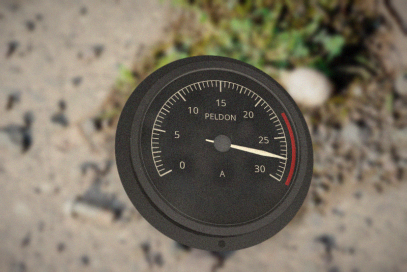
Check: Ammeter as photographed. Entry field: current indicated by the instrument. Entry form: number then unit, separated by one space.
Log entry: 27.5 A
